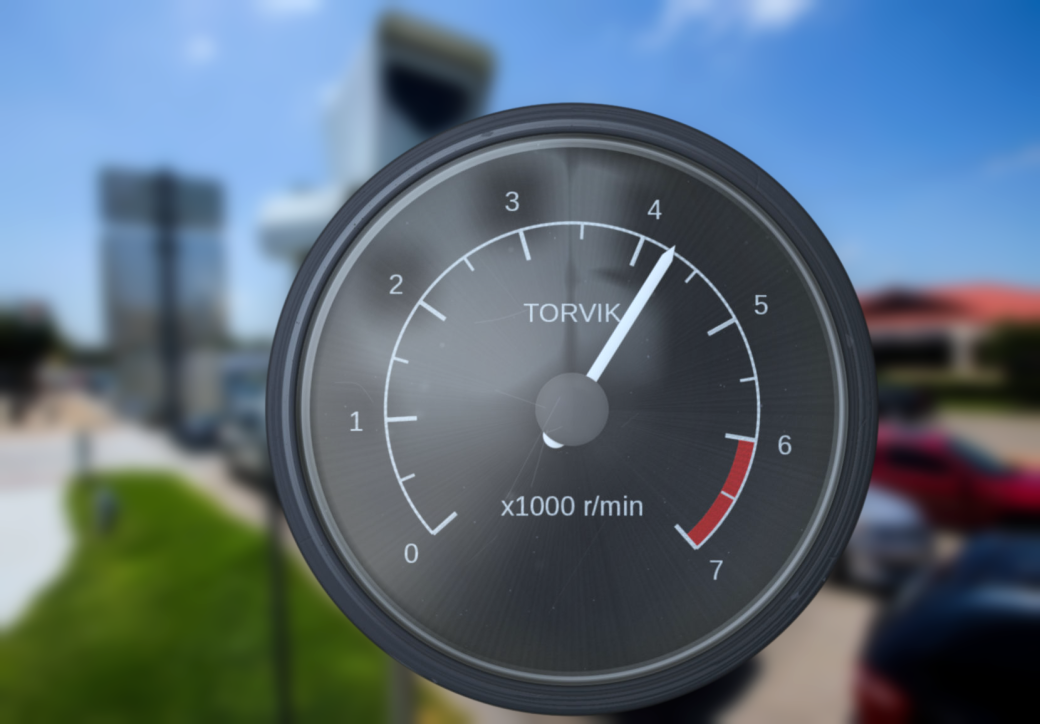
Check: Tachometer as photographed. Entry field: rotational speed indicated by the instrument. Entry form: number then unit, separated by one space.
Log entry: 4250 rpm
